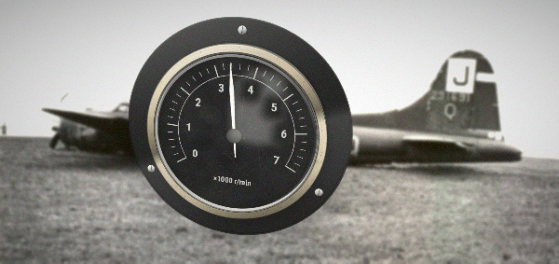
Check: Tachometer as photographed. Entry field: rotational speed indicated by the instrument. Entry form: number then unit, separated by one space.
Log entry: 3400 rpm
